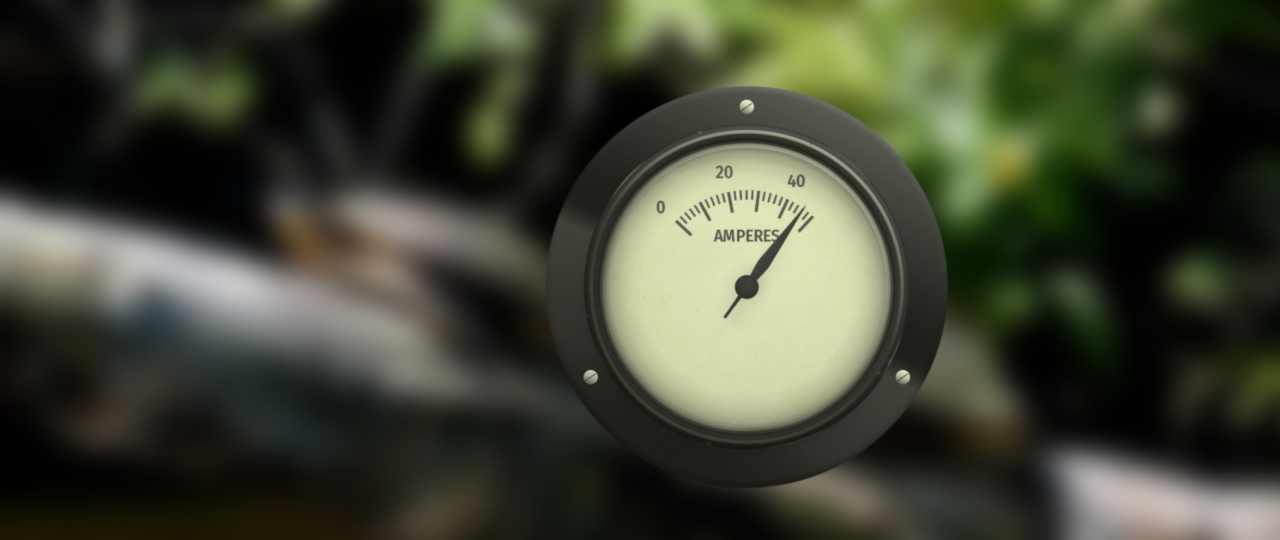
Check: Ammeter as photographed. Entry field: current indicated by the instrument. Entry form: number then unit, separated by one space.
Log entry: 46 A
